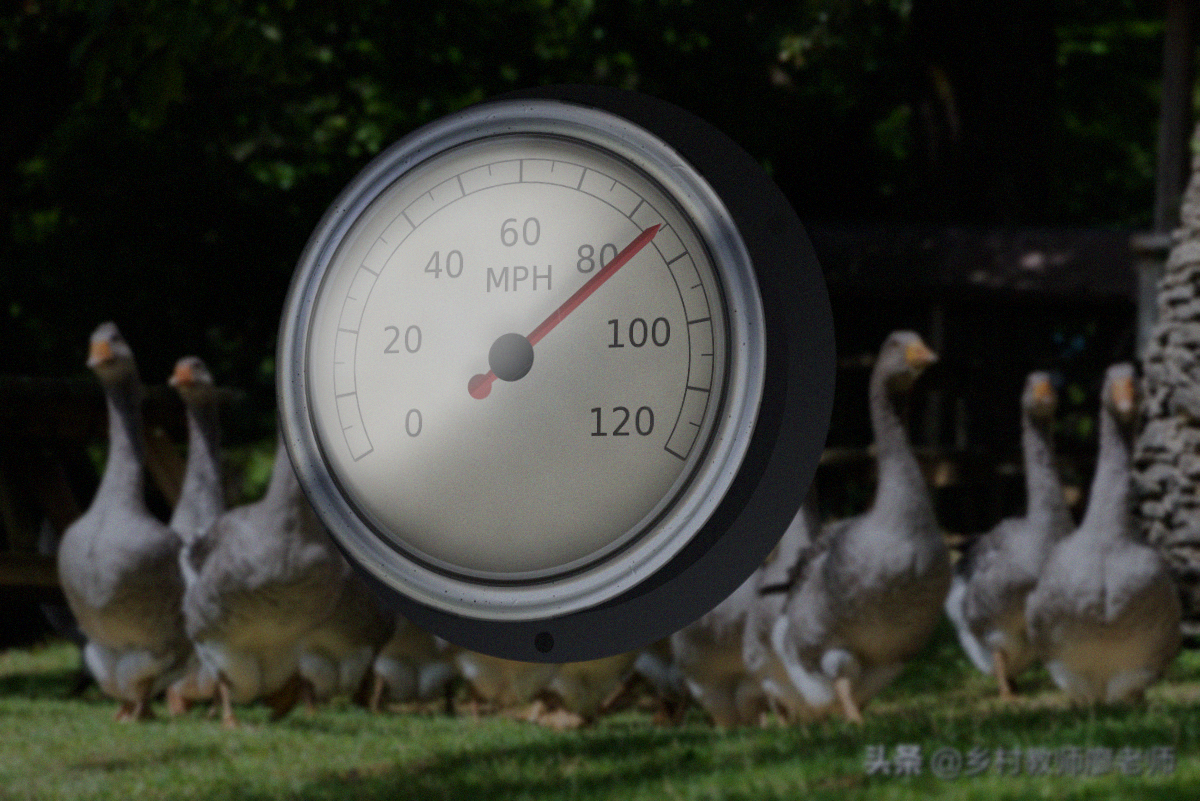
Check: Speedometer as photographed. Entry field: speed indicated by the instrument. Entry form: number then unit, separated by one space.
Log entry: 85 mph
